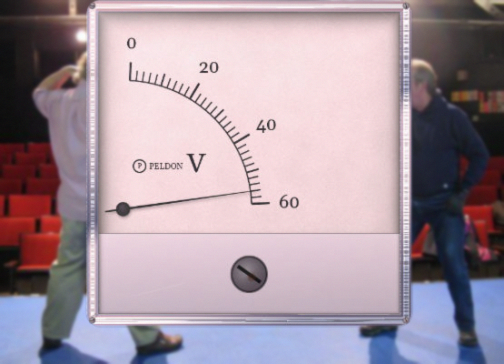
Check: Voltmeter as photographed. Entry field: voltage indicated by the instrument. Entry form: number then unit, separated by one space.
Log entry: 56 V
